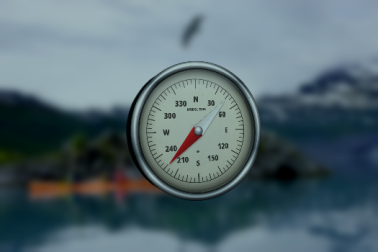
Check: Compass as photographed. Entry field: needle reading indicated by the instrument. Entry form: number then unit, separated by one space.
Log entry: 225 °
